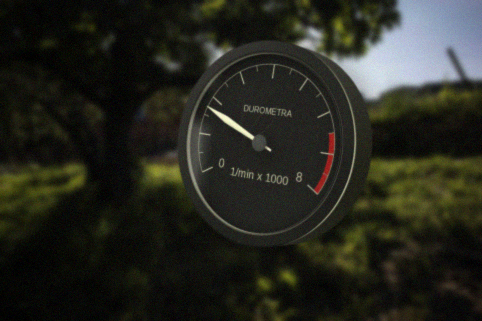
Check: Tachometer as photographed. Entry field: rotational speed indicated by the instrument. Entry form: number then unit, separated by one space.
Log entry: 1750 rpm
